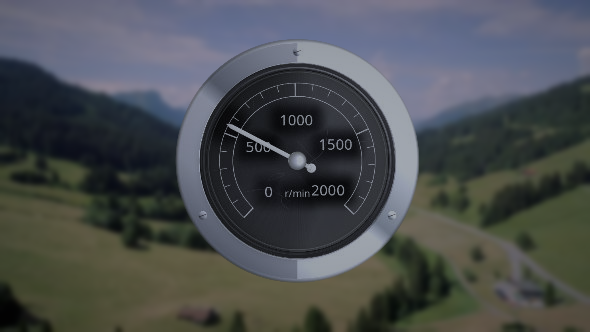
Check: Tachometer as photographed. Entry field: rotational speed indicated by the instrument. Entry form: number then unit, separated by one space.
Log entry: 550 rpm
